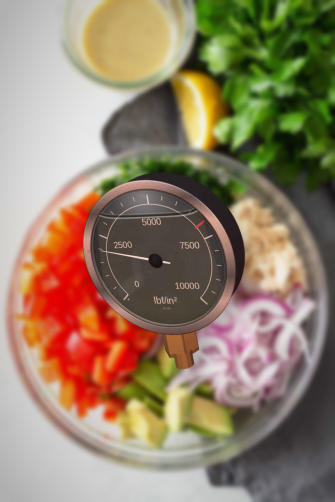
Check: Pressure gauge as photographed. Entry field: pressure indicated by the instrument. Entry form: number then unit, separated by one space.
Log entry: 2000 psi
